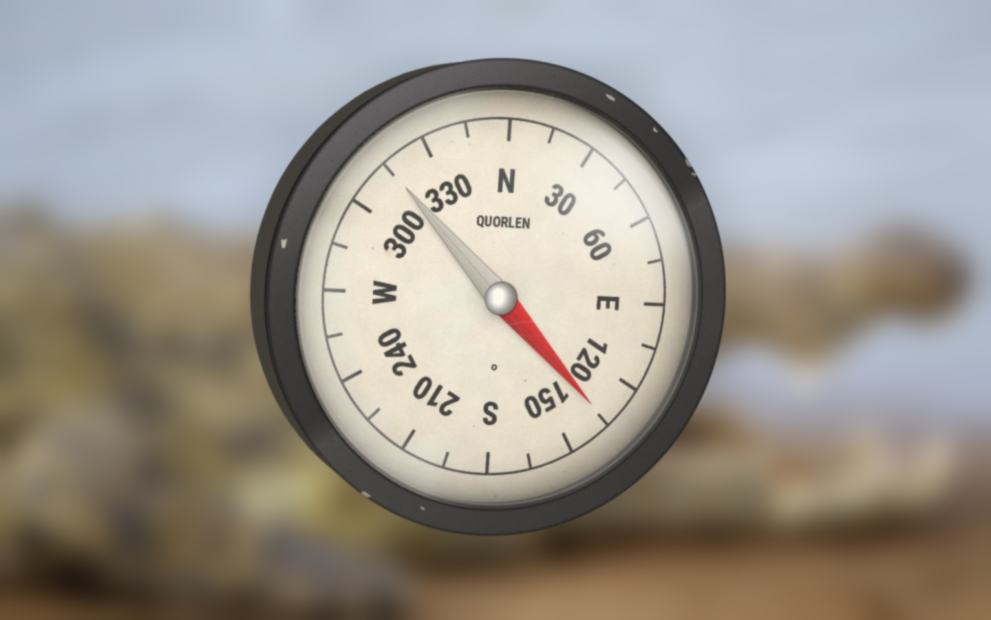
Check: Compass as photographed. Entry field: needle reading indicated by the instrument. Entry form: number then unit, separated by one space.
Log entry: 135 °
